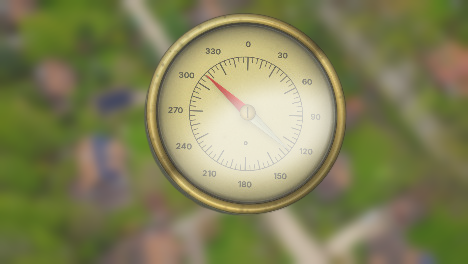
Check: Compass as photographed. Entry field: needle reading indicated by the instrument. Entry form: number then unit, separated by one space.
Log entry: 310 °
